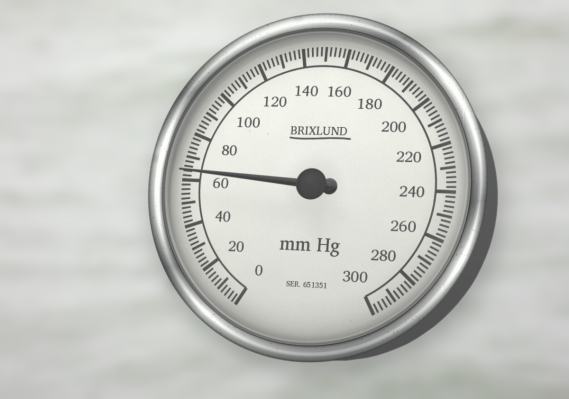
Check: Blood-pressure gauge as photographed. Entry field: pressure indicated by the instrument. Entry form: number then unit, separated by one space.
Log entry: 64 mmHg
